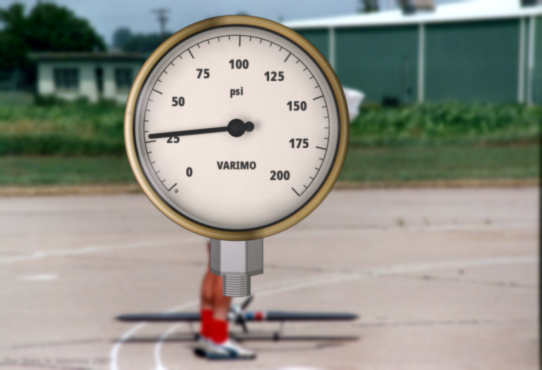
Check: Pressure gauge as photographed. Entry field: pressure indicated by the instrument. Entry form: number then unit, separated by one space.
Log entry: 27.5 psi
